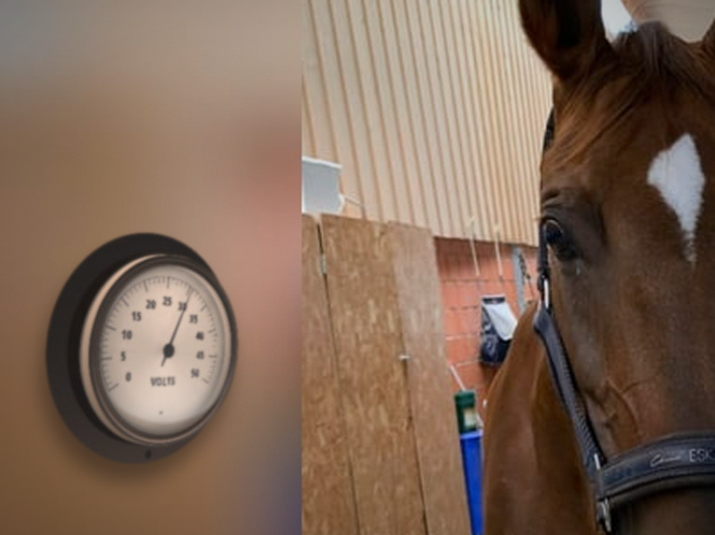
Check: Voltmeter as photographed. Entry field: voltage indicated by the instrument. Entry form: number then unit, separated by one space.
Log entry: 30 V
